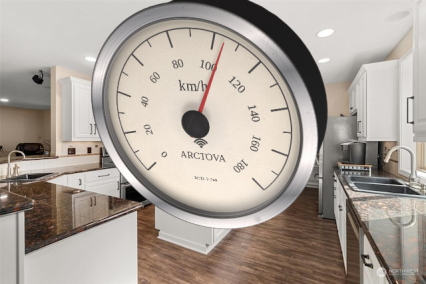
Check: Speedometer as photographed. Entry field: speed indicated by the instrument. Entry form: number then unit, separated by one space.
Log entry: 105 km/h
